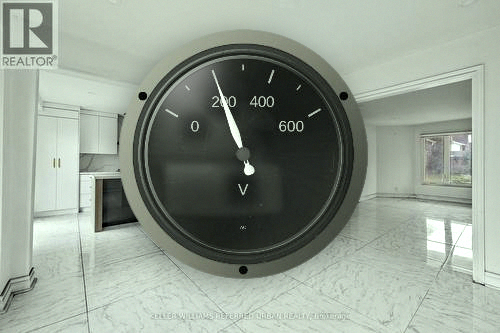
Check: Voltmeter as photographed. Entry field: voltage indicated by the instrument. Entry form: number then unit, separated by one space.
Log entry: 200 V
